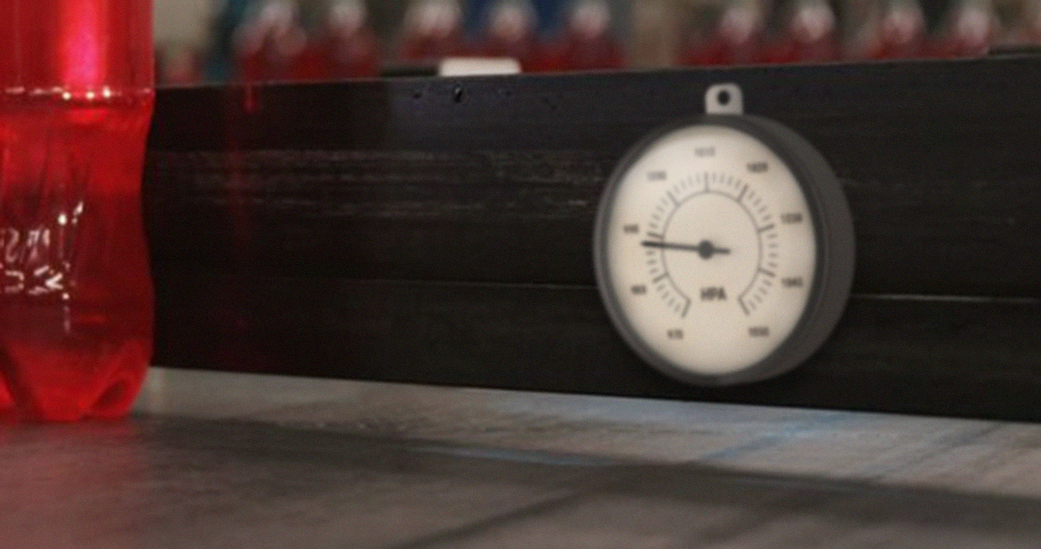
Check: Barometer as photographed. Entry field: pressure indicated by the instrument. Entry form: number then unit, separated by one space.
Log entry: 988 hPa
